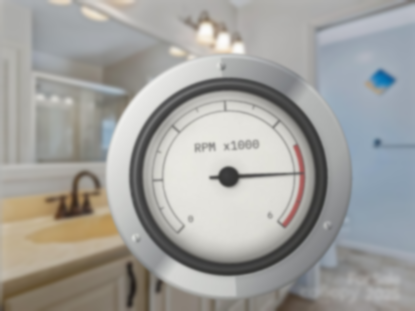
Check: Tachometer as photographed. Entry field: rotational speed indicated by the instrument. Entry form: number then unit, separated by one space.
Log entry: 5000 rpm
